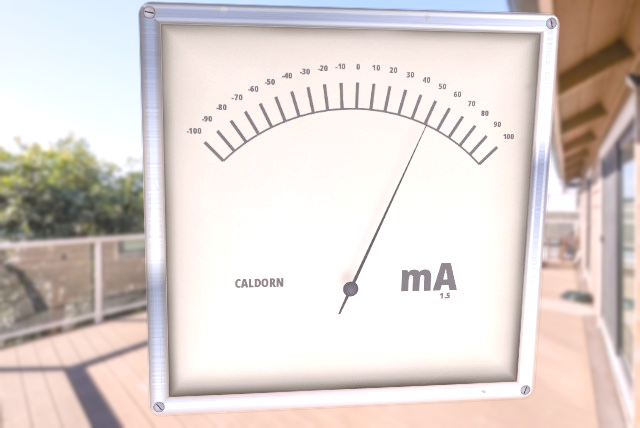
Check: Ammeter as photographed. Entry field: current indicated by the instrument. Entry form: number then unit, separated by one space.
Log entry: 50 mA
